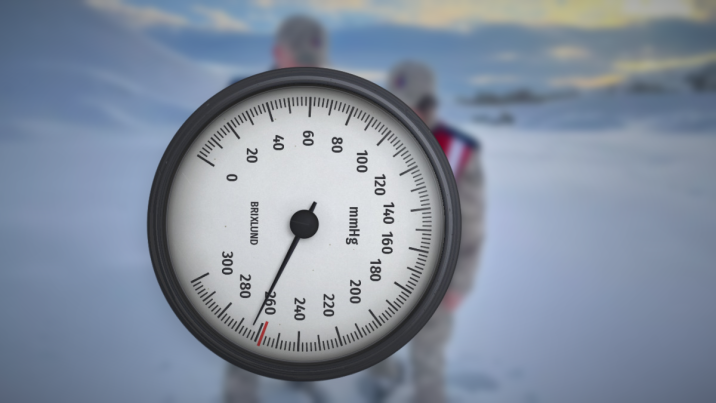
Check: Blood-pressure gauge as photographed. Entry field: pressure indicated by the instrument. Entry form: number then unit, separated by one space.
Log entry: 264 mmHg
